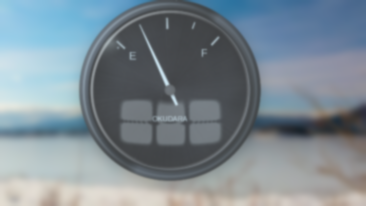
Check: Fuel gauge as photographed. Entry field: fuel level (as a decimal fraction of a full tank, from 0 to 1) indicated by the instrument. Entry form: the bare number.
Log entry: 0.25
